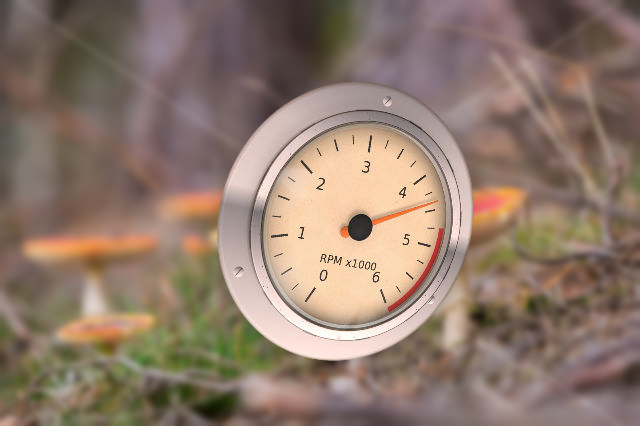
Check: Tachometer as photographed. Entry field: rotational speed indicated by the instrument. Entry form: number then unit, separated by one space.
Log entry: 4375 rpm
